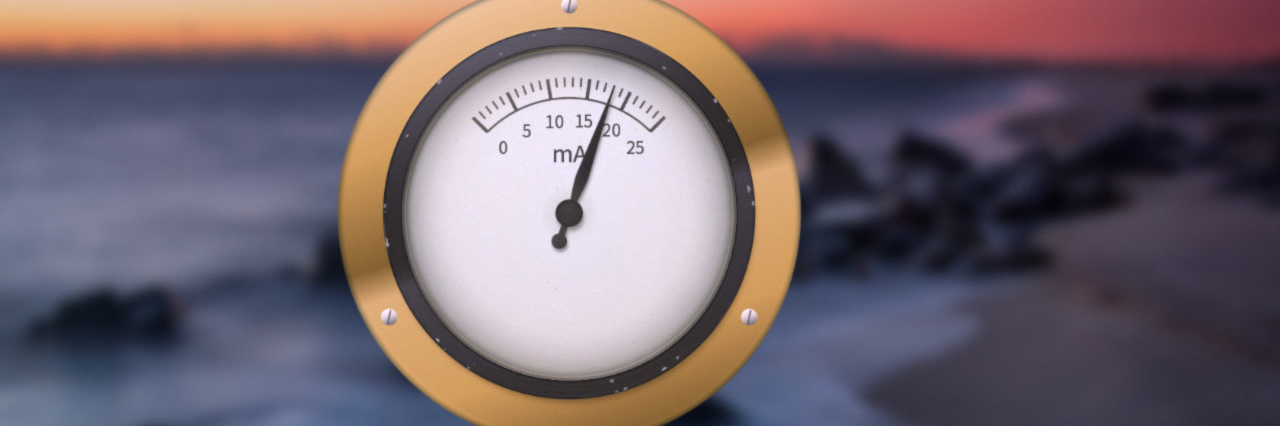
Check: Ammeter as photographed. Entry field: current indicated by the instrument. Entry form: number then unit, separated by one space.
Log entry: 18 mA
